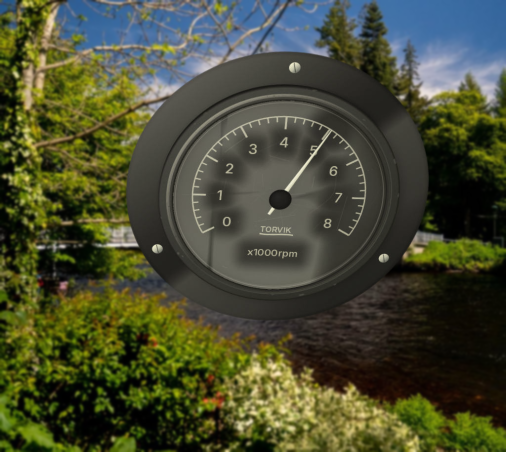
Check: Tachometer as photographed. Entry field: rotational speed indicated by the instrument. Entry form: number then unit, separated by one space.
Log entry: 5000 rpm
